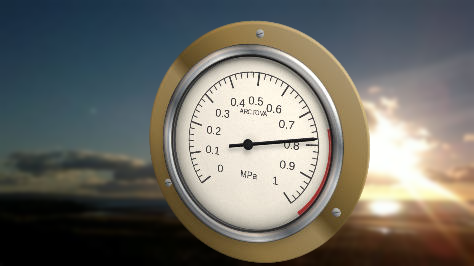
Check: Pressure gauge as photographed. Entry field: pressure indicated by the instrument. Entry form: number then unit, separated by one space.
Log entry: 0.78 MPa
